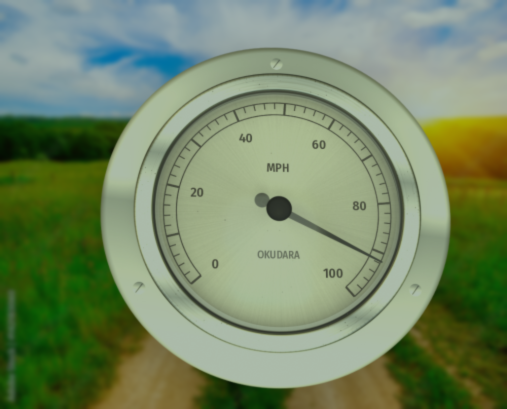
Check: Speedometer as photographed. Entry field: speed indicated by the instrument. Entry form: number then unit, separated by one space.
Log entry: 92 mph
